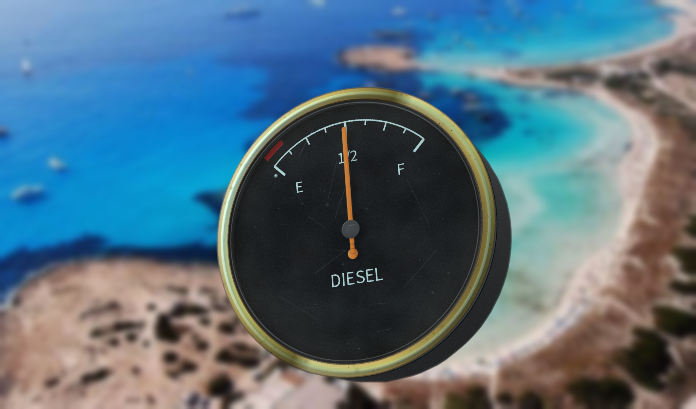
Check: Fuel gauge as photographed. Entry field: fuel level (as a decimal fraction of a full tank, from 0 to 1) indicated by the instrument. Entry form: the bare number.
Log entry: 0.5
